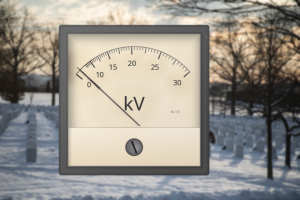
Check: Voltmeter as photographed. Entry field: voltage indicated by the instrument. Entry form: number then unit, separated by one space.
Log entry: 5 kV
